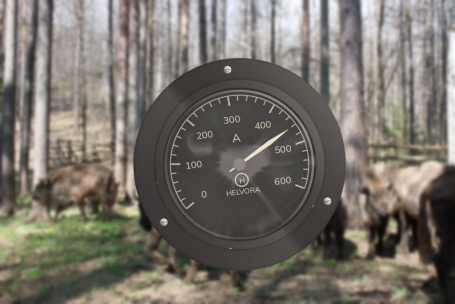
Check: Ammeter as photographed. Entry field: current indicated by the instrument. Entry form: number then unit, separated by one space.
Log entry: 460 A
